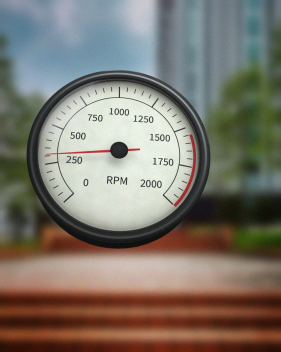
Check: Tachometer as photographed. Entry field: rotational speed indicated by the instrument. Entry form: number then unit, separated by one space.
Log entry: 300 rpm
